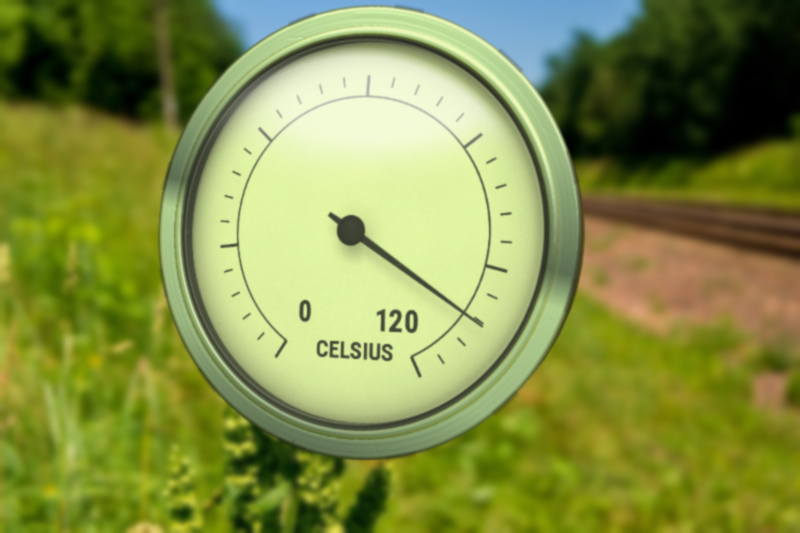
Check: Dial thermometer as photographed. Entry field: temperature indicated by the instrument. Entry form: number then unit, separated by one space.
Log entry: 108 °C
